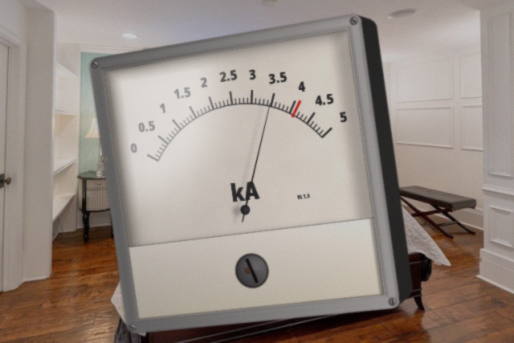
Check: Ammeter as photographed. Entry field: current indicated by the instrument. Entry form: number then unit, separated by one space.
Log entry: 3.5 kA
